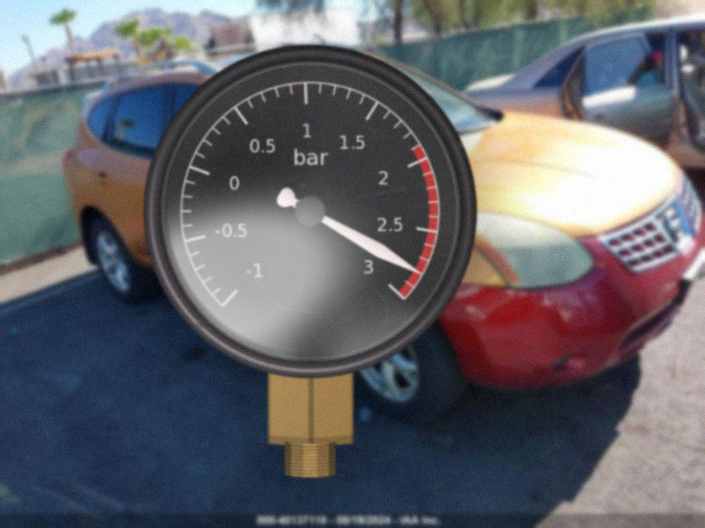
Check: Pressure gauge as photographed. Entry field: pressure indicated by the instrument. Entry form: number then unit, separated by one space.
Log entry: 2.8 bar
